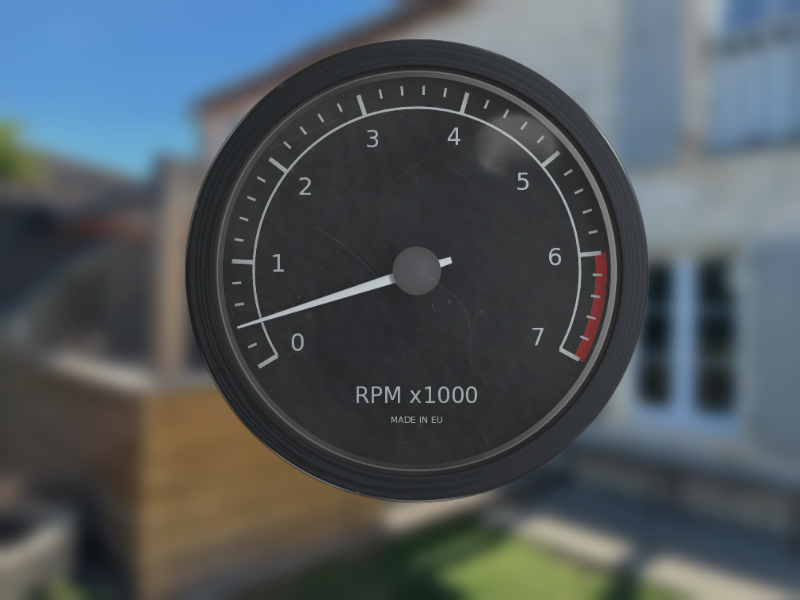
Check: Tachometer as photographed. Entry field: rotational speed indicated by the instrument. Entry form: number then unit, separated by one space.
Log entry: 400 rpm
